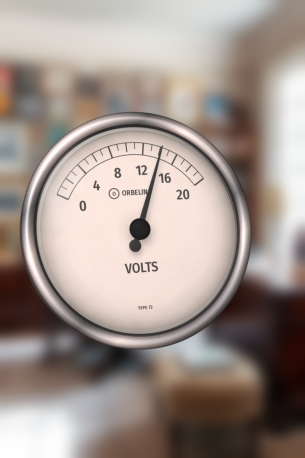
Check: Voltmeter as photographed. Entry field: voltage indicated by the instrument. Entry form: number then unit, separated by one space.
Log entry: 14 V
